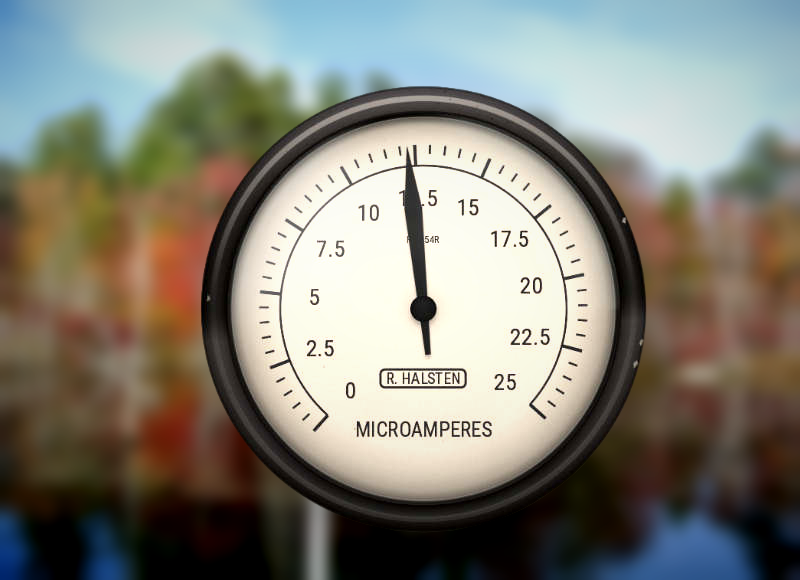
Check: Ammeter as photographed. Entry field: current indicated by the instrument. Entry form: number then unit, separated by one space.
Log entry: 12.25 µA
